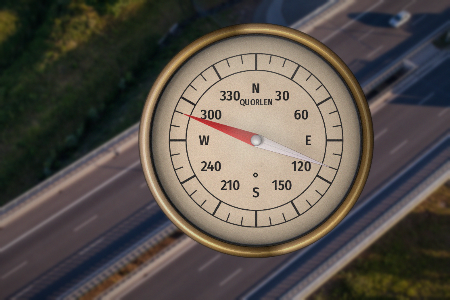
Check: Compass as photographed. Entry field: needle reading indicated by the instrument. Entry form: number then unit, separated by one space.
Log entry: 290 °
